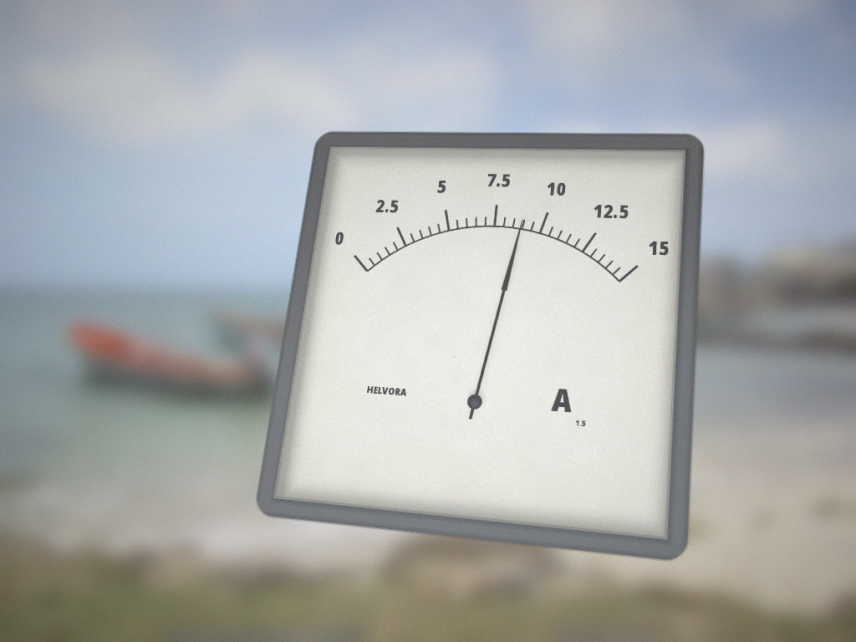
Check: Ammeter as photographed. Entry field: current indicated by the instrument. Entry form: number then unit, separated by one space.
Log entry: 9 A
